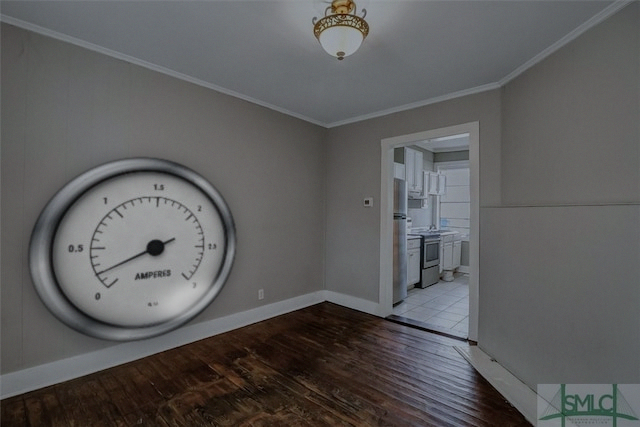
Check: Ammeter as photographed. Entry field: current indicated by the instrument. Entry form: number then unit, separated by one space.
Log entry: 0.2 A
